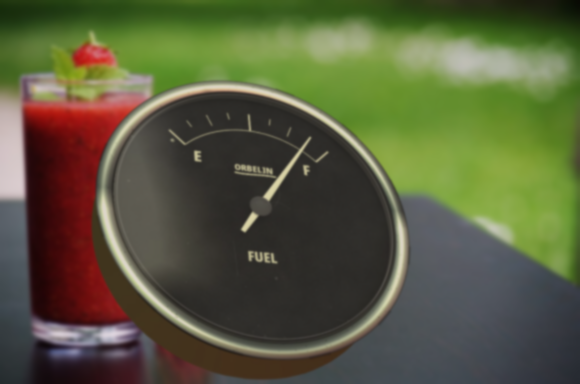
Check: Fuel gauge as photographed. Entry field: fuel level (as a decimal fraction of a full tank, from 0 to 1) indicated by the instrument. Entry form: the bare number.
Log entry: 0.875
